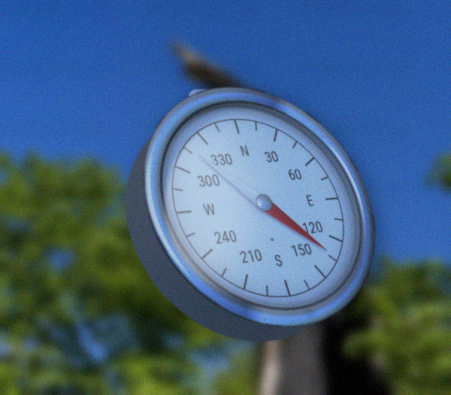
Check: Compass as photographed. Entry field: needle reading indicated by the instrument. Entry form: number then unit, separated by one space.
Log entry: 135 °
